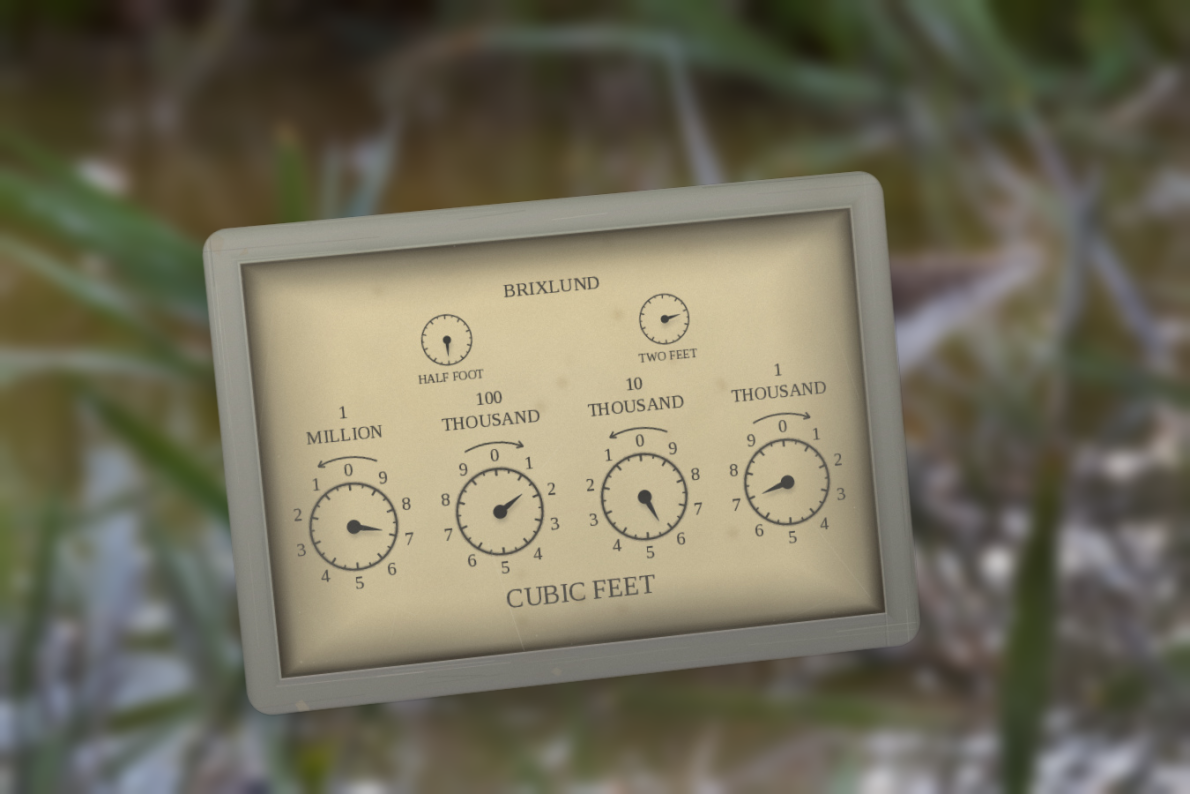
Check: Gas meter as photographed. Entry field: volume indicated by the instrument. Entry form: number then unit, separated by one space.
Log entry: 715700 ft³
